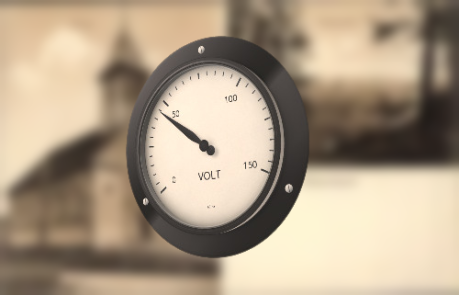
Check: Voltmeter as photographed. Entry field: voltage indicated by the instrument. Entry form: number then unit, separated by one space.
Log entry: 45 V
